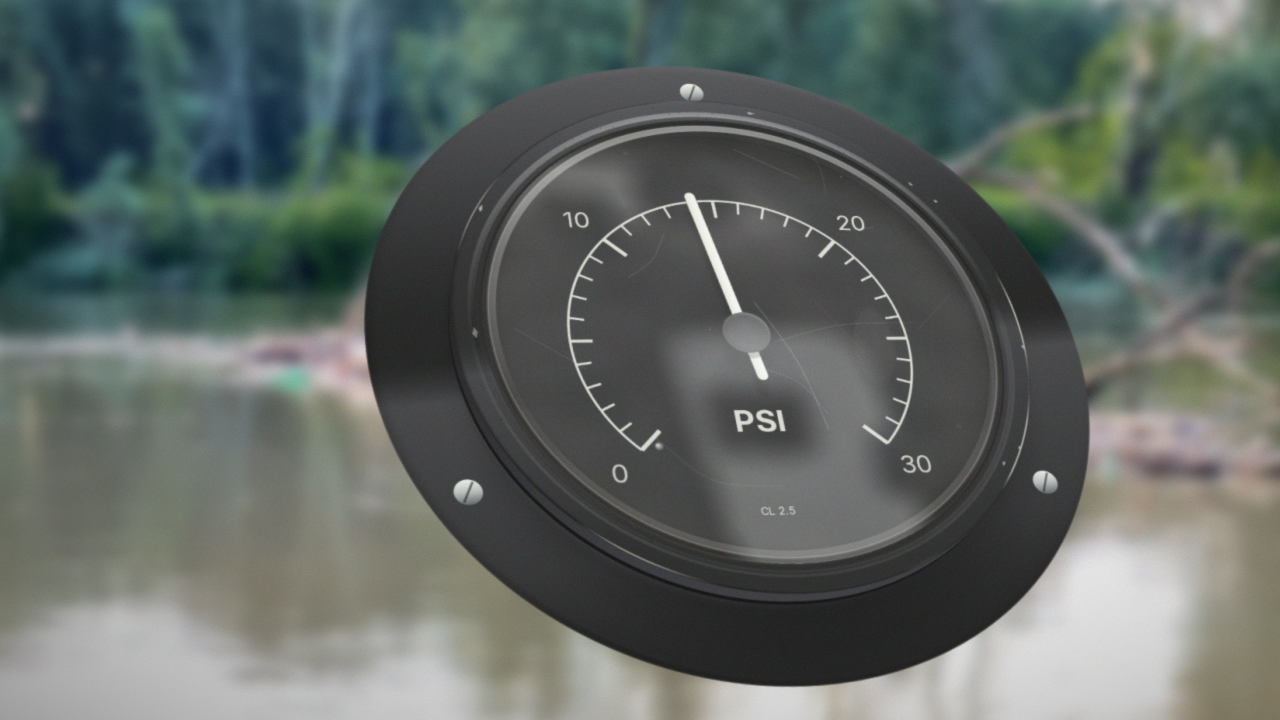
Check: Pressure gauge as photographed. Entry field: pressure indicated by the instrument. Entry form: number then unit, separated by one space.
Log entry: 14 psi
